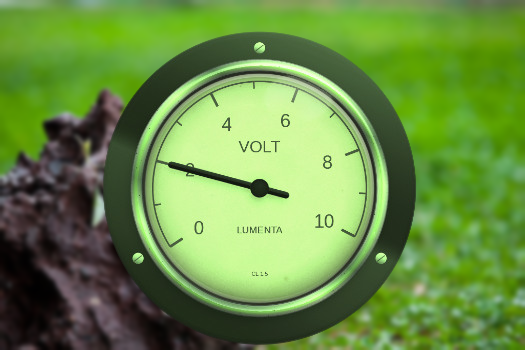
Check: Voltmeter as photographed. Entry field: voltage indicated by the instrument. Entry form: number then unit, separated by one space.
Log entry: 2 V
